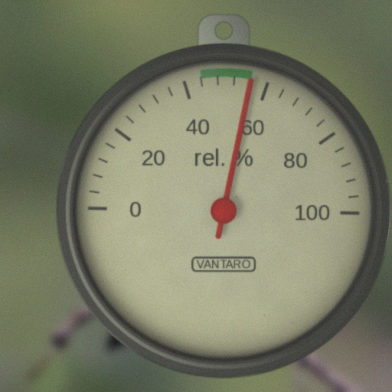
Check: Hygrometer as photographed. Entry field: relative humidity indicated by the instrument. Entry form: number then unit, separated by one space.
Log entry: 56 %
